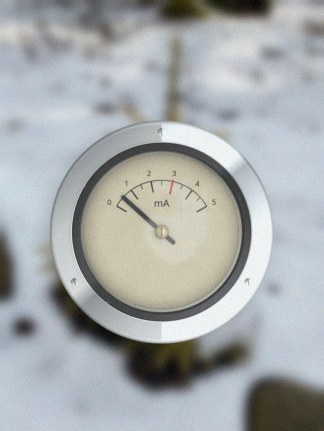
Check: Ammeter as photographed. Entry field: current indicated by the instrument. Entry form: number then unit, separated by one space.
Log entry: 0.5 mA
